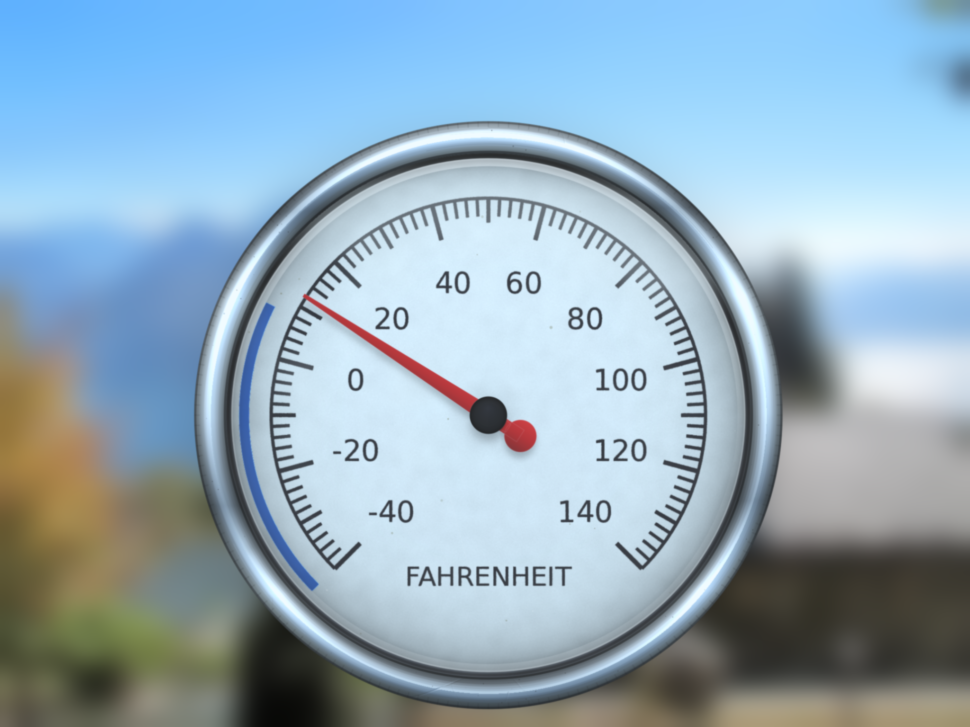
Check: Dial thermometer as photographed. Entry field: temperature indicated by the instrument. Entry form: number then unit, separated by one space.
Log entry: 12 °F
